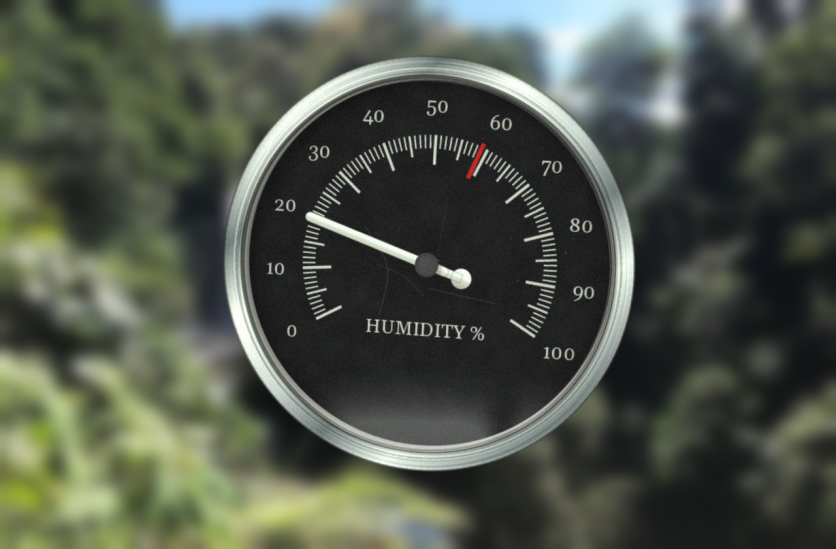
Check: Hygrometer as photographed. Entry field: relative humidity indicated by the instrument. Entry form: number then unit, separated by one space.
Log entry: 20 %
